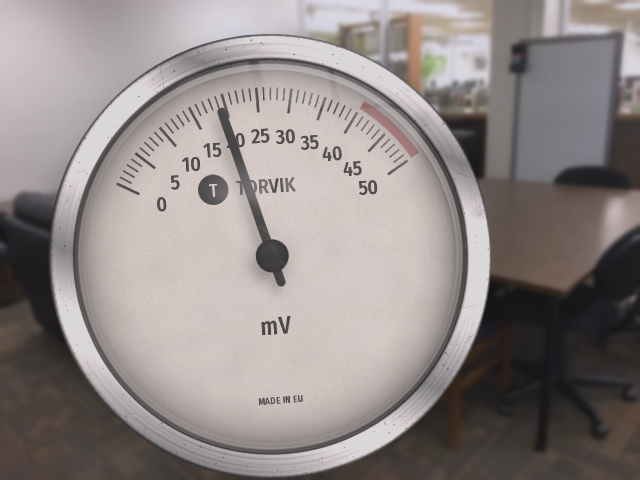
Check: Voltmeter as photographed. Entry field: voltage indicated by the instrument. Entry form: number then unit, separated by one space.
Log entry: 19 mV
